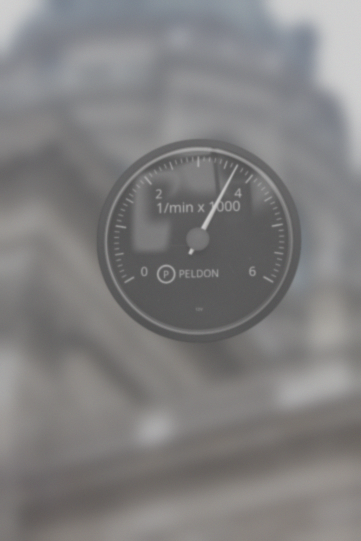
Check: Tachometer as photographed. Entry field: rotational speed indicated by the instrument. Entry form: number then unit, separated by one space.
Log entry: 3700 rpm
